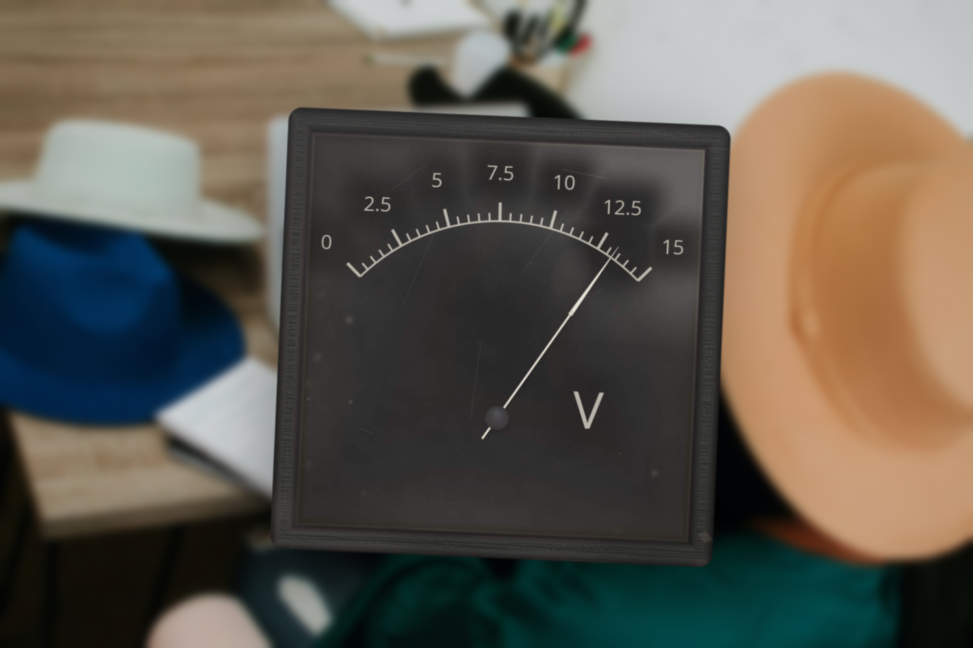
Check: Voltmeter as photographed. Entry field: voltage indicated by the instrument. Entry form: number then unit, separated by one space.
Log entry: 13.25 V
